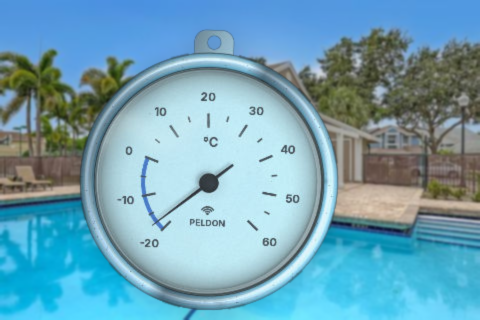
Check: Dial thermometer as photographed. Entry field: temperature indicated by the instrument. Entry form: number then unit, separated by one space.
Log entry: -17.5 °C
